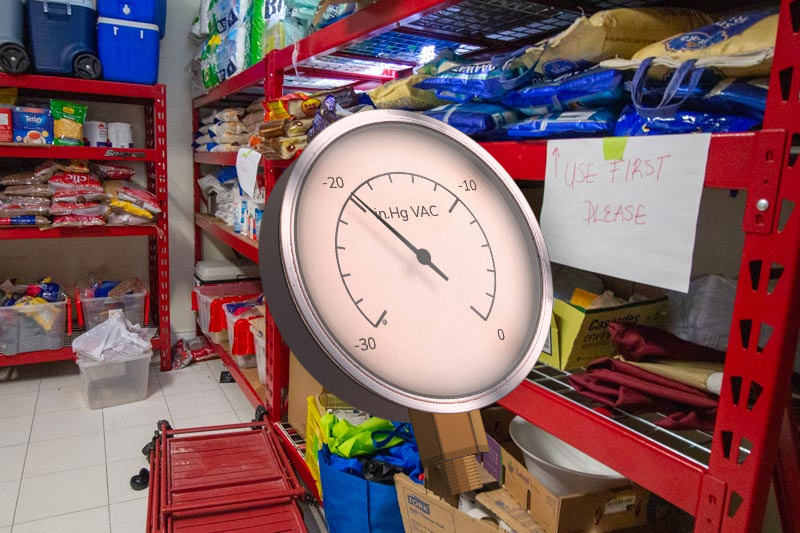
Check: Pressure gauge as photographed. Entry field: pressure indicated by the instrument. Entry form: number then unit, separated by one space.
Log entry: -20 inHg
